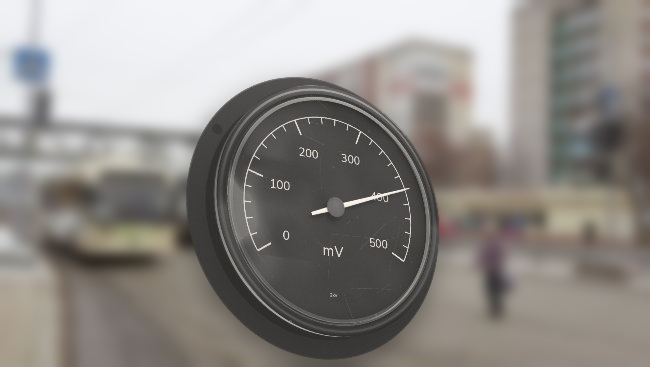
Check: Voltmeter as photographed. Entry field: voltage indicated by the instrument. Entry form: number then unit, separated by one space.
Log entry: 400 mV
